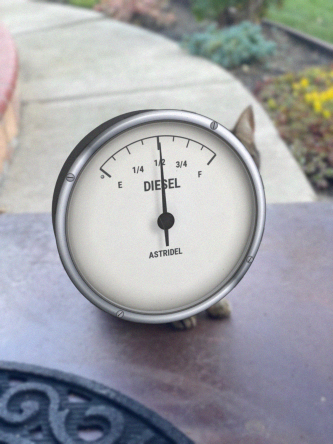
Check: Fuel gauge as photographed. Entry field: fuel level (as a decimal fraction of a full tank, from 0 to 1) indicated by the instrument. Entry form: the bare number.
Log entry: 0.5
